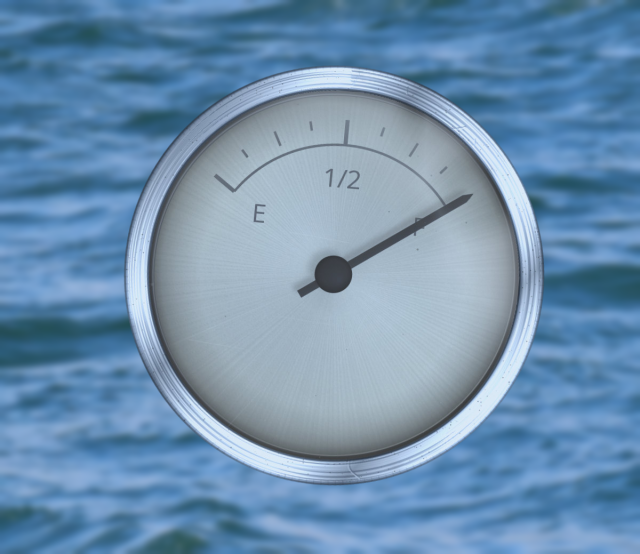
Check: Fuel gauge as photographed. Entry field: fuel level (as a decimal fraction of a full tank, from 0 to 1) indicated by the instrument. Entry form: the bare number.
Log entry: 1
